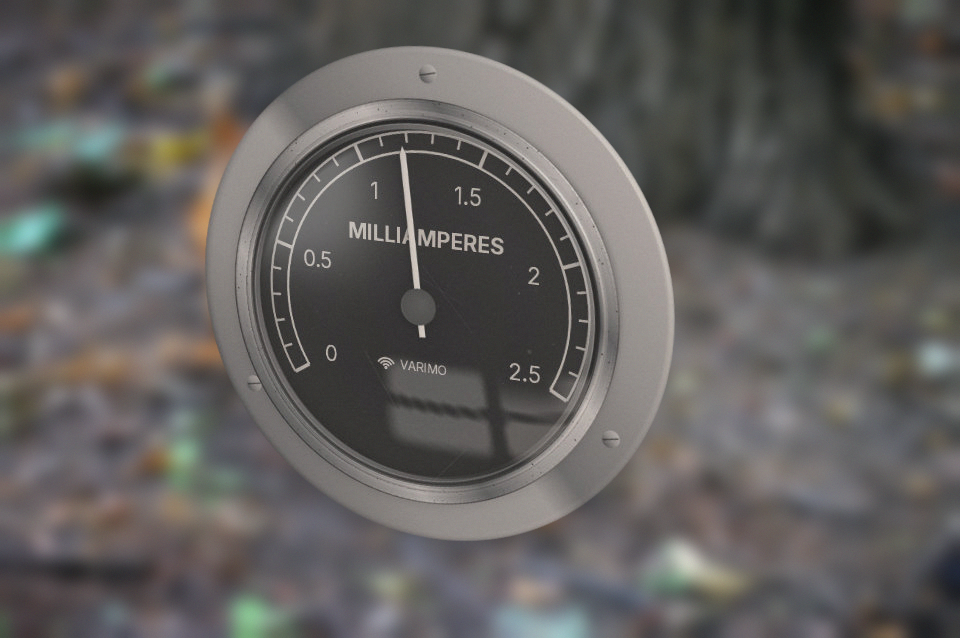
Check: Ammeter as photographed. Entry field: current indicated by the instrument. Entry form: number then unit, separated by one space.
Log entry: 1.2 mA
